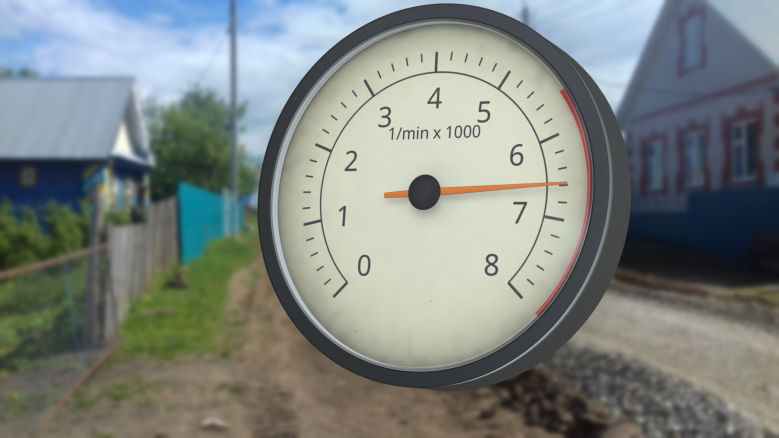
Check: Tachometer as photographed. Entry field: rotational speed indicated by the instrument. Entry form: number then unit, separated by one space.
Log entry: 6600 rpm
